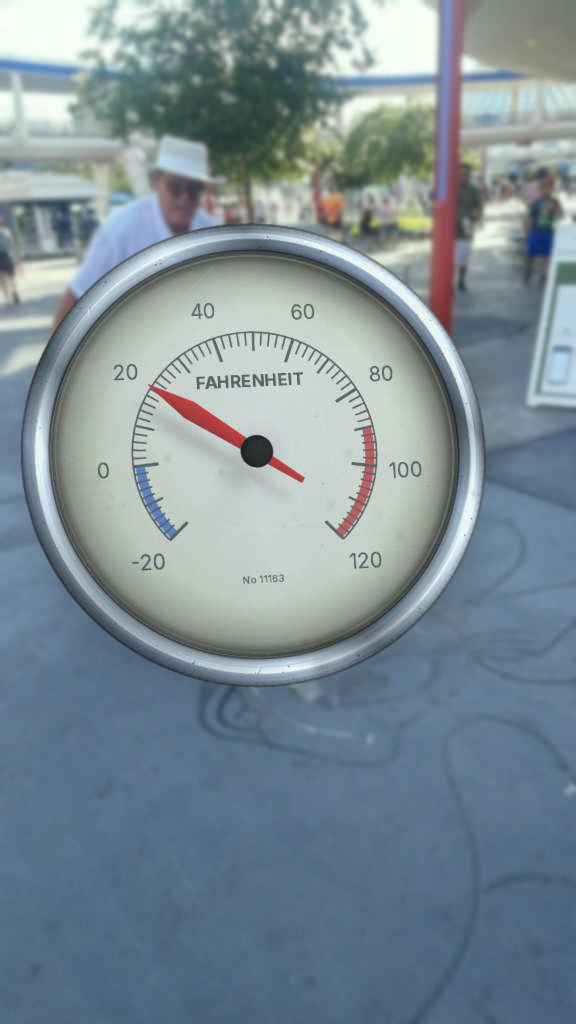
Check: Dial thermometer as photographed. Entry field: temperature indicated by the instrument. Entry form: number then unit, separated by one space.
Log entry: 20 °F
